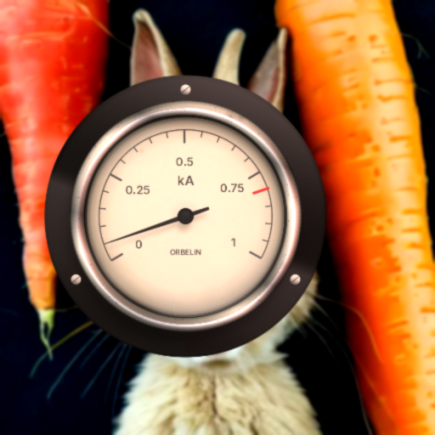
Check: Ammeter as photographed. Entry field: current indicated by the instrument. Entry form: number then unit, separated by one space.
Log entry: 0.05 kA
